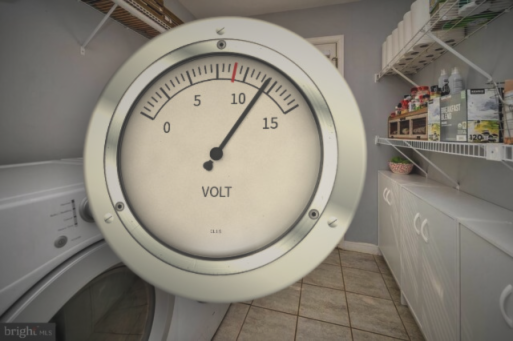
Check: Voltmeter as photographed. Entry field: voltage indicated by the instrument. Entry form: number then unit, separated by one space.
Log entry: 12 V
